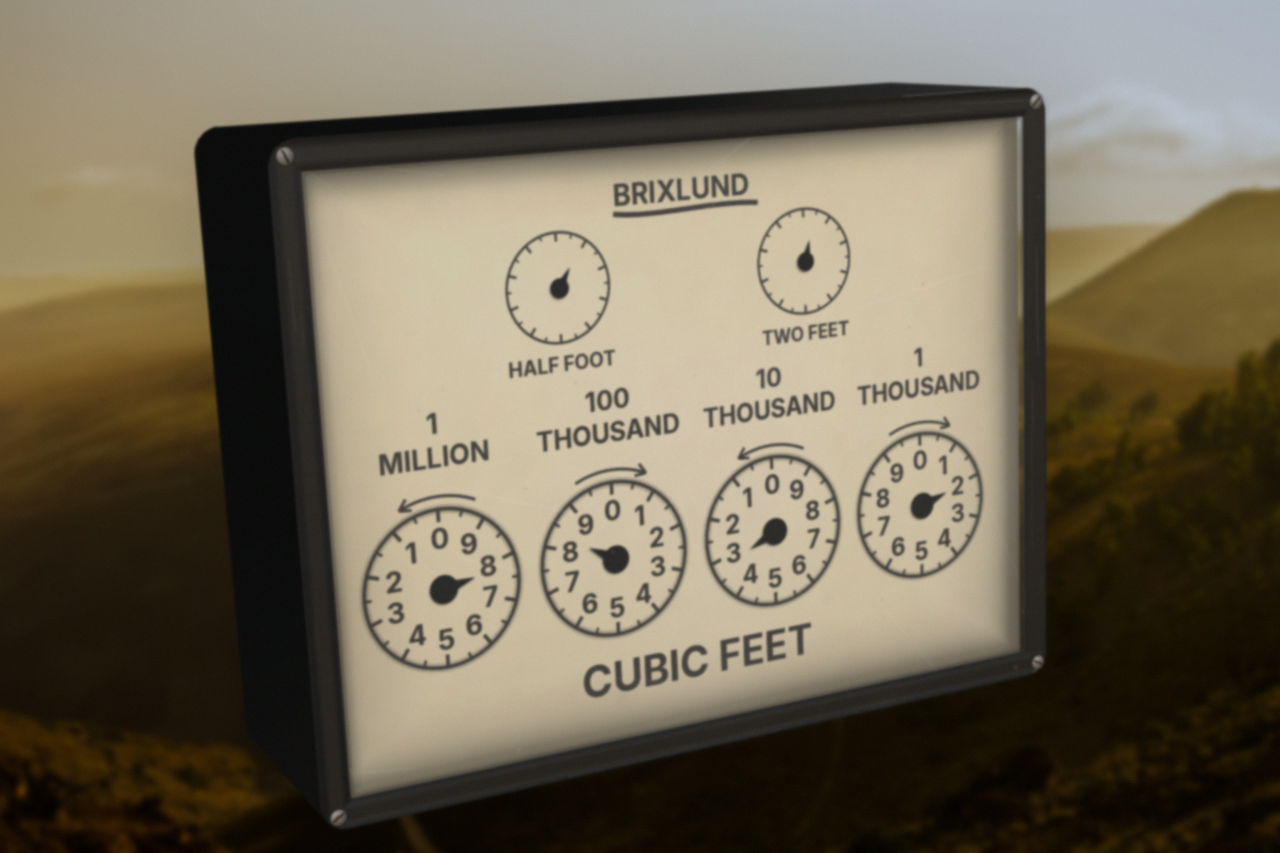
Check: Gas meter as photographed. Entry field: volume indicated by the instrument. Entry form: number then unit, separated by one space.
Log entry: 783200 ft³
